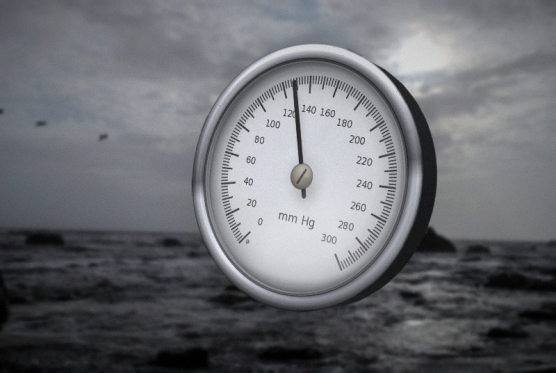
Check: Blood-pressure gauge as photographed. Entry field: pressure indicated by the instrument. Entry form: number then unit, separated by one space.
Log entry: 130 mmHg
